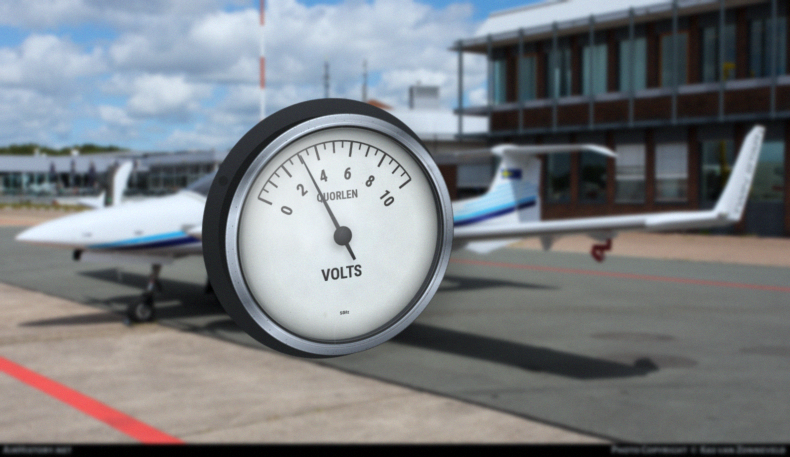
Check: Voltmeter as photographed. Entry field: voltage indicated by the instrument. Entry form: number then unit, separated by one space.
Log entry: 3 V
